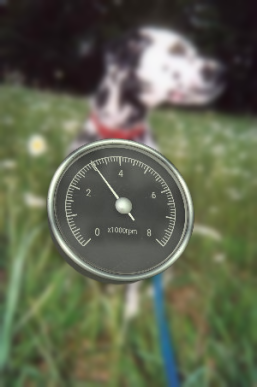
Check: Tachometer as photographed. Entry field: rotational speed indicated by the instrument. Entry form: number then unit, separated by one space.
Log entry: 3000 rpm
